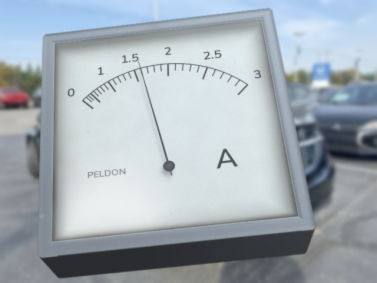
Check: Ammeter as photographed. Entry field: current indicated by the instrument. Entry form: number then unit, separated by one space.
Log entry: 1.6 A
